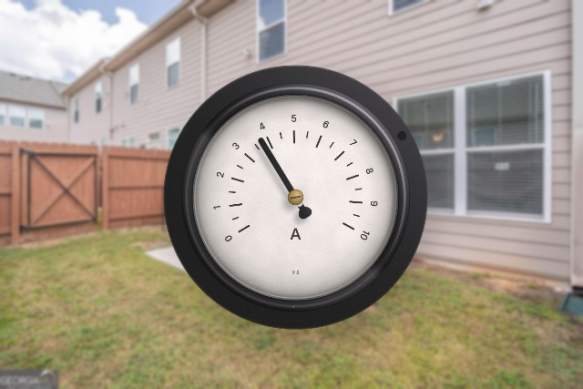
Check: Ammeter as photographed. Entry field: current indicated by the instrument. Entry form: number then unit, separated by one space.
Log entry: 3.75 A
